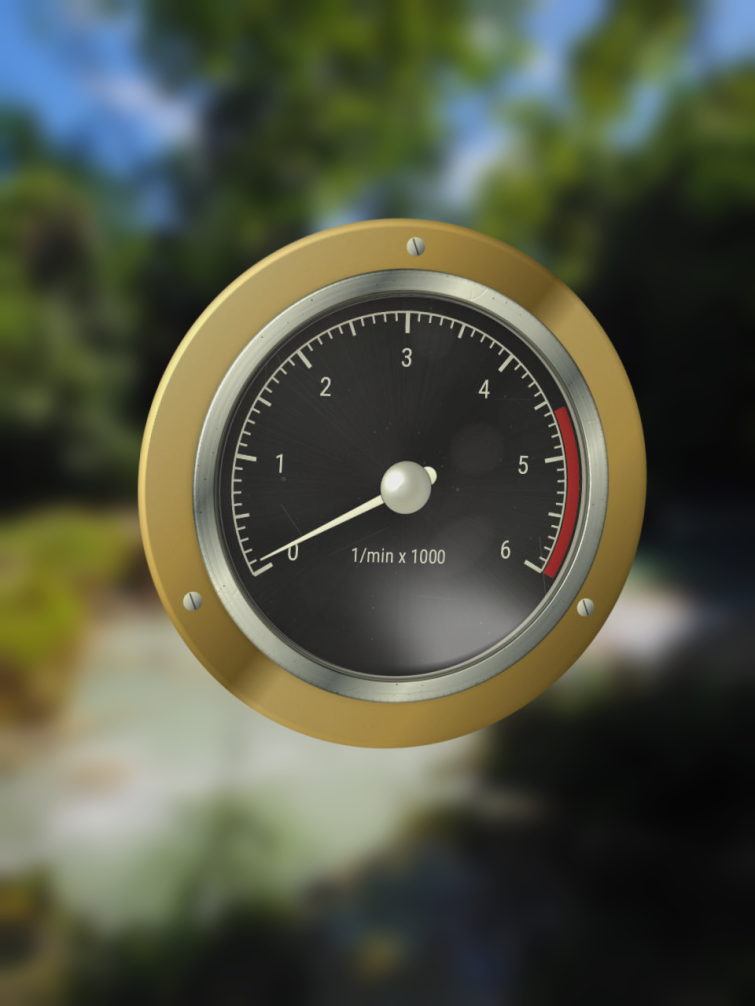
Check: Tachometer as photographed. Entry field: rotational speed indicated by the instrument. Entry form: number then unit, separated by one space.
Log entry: 100 rpm
